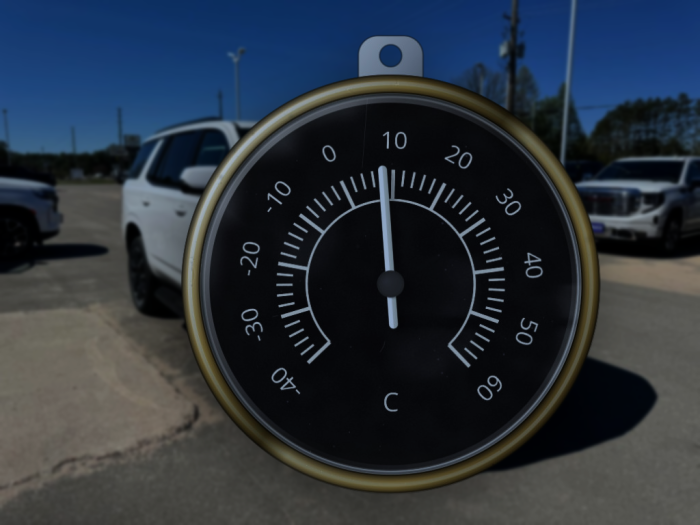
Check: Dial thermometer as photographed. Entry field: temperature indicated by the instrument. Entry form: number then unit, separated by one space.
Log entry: 8 °C
